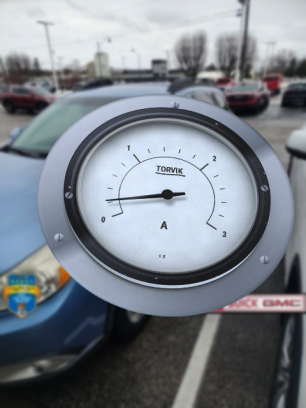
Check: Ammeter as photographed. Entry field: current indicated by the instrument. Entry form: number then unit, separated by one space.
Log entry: 0.2 A
